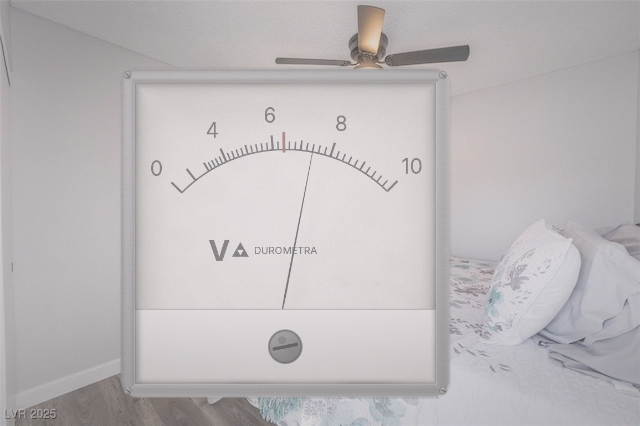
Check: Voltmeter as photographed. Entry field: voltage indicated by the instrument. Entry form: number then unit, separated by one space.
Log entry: 7.4 V
